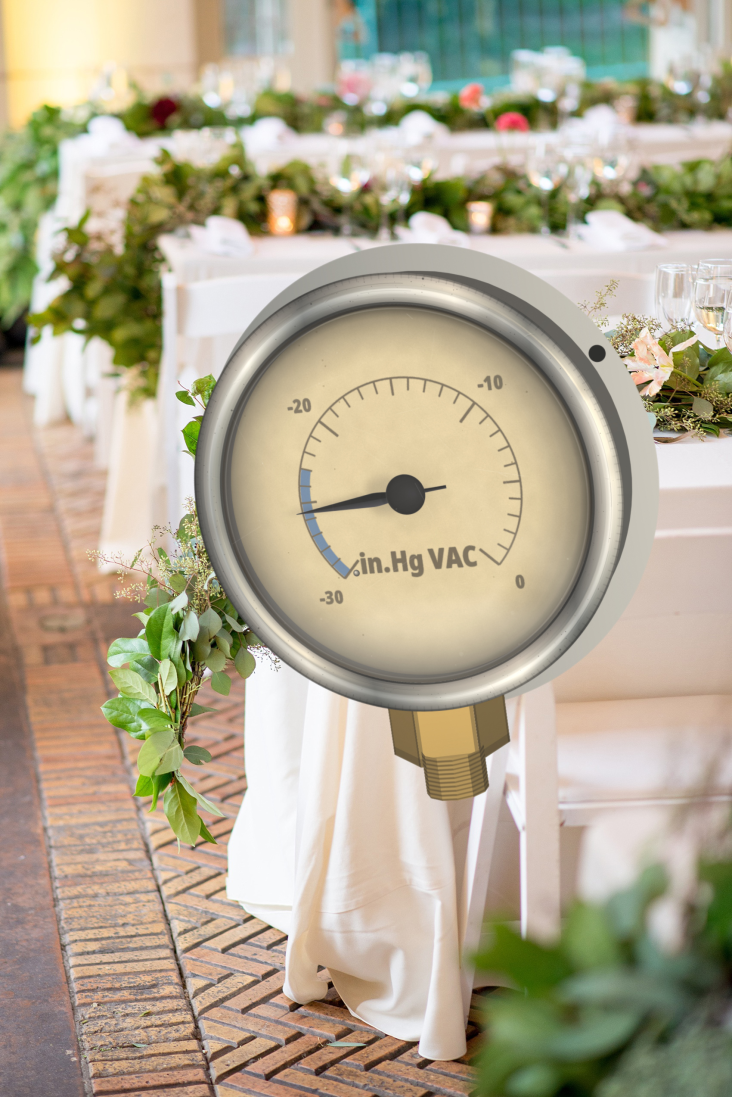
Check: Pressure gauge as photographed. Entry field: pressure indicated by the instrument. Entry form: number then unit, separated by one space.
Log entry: -25.5 inHg
